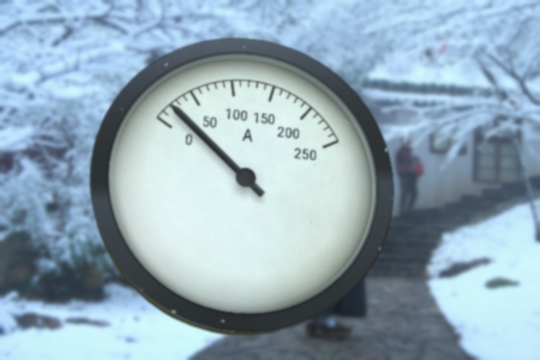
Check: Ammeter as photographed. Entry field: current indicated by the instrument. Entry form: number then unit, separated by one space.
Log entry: 20 A
